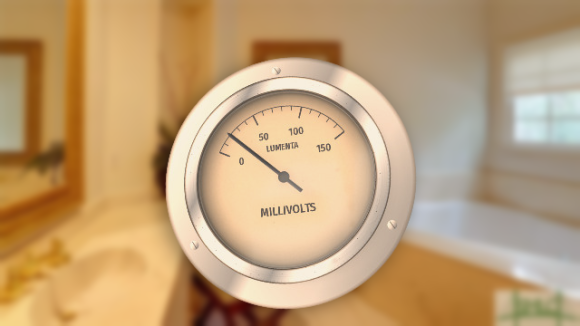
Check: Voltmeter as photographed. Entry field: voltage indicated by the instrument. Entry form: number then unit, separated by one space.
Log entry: 20 mV
